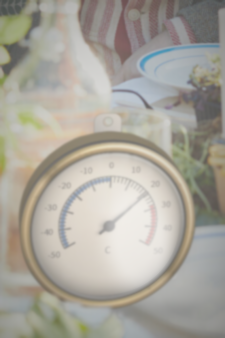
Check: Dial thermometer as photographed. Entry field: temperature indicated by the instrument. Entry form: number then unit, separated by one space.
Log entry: 20 °C
